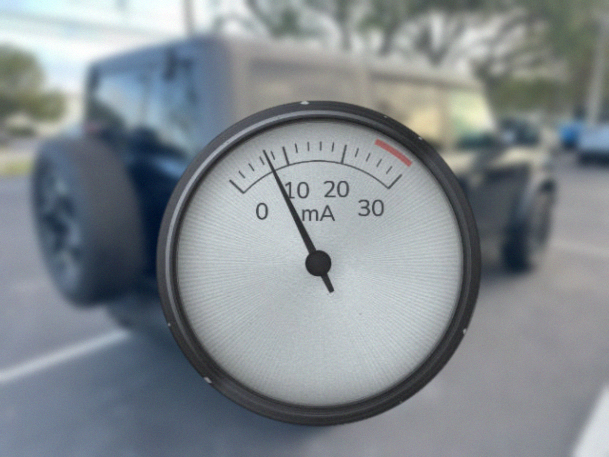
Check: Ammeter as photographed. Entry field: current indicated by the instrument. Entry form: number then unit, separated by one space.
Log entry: 7 mA
